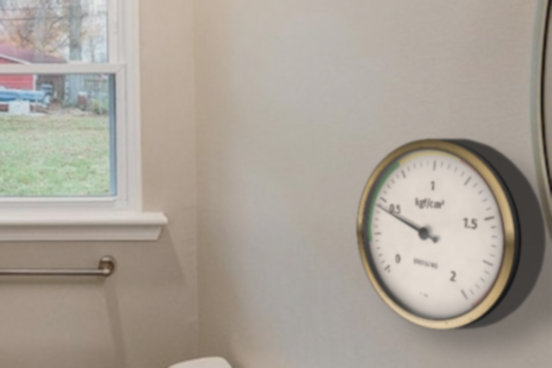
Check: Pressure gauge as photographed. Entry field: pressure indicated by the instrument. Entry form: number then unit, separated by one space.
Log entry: 0.45 kg/cm²
